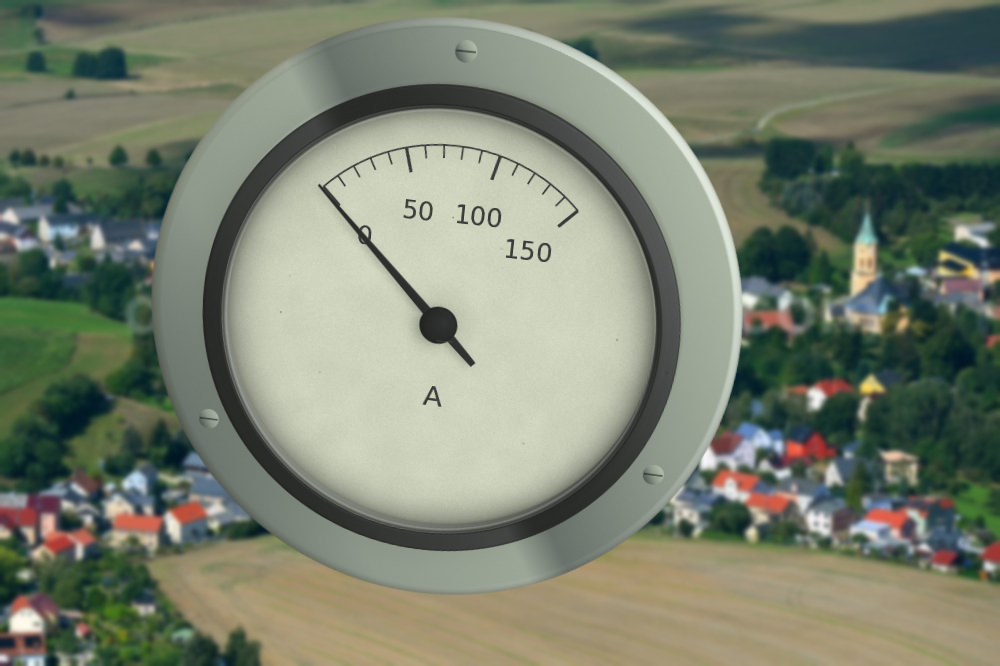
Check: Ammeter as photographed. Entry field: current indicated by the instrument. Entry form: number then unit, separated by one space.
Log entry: 0 A
